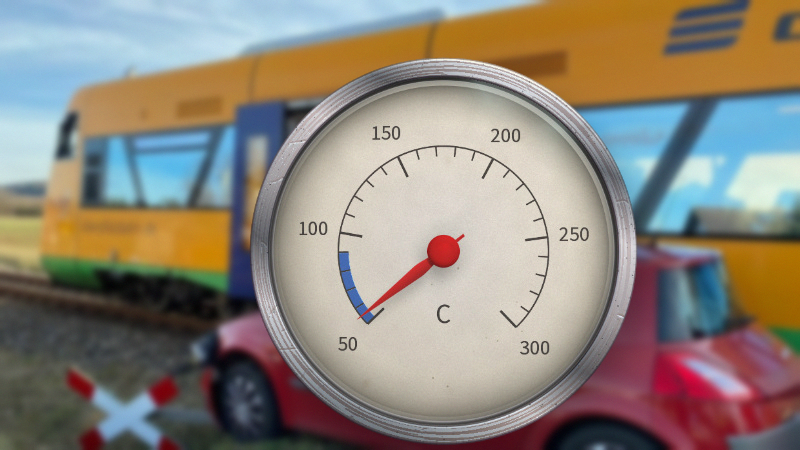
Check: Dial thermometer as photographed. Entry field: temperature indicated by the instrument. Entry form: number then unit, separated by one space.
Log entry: 55 °C
